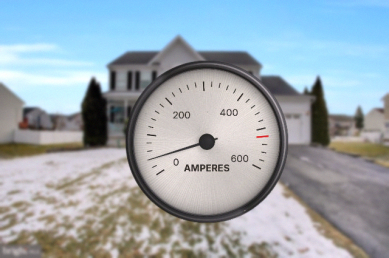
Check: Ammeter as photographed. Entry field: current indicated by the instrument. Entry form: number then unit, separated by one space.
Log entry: 40 A
